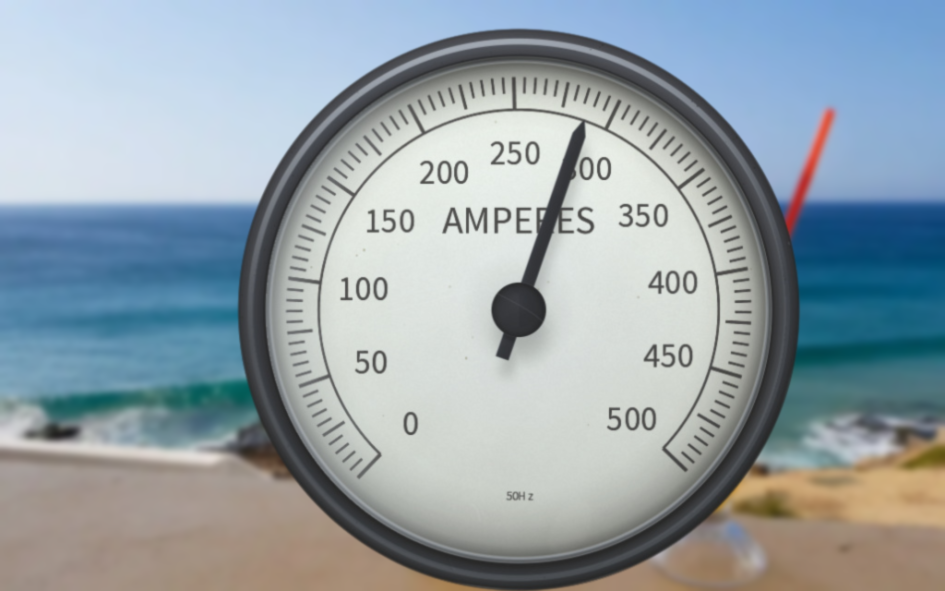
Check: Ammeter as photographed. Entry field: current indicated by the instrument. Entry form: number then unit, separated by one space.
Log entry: 287.5 A
